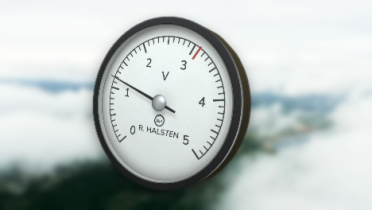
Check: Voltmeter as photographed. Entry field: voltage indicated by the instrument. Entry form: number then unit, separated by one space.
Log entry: 1.2 V
